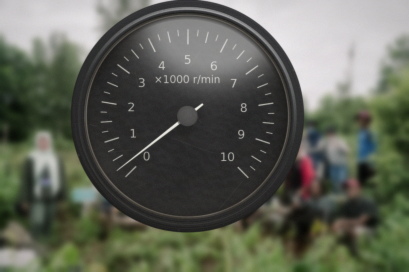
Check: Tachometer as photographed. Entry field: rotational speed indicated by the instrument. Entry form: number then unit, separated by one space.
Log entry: 250 rpm
